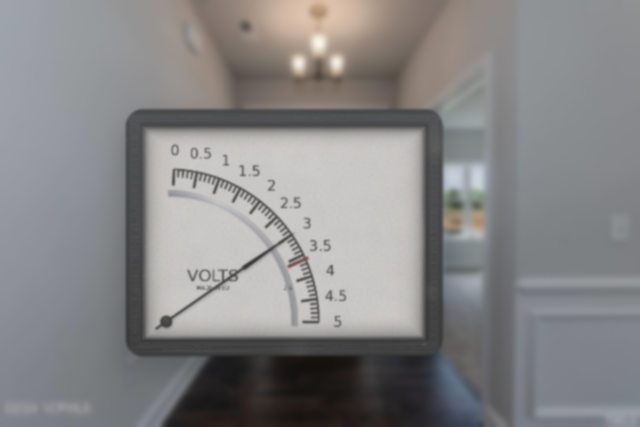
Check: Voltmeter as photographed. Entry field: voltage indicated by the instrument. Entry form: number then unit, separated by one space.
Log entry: 3 V
